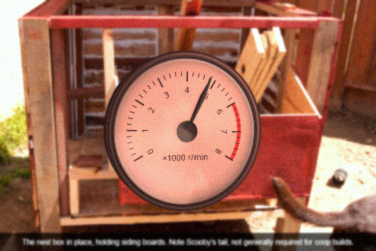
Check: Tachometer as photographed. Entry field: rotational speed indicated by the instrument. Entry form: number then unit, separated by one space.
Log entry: 4800 rpm
